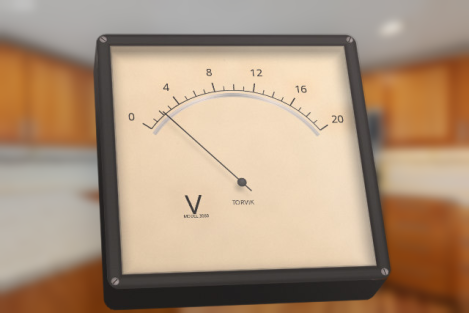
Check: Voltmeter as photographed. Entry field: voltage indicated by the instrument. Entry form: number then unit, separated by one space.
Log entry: 2 V
